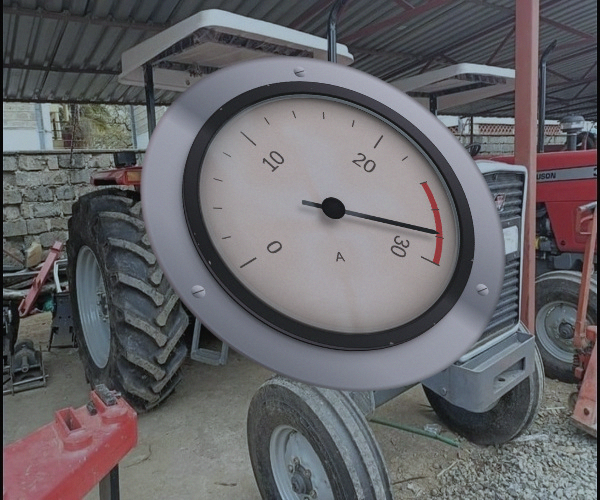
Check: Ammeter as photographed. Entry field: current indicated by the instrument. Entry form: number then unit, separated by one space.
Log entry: 28 A
